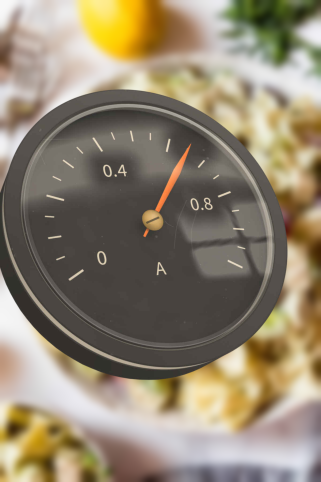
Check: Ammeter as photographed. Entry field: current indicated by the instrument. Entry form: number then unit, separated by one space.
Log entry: 0.65 A
